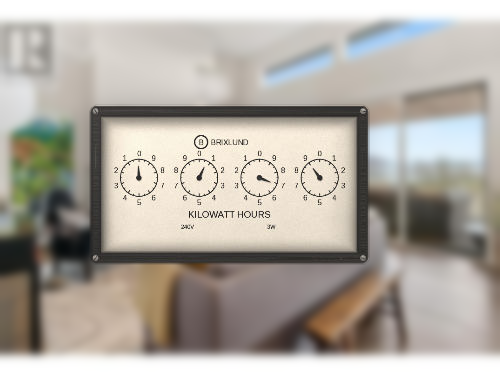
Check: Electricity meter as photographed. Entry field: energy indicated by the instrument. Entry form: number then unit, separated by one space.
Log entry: 69 kWh
